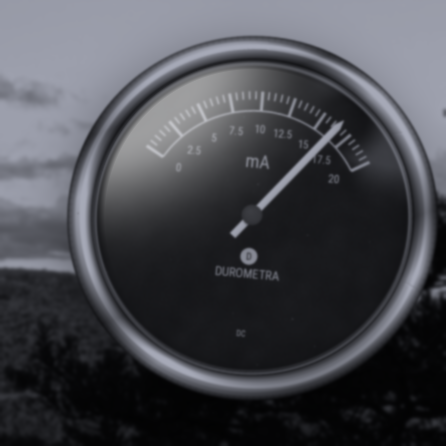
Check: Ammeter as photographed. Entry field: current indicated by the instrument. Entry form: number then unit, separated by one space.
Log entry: 16.5 mA
